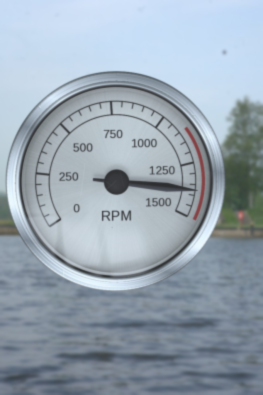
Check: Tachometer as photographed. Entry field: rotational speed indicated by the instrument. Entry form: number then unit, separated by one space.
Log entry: 1375 rpm
